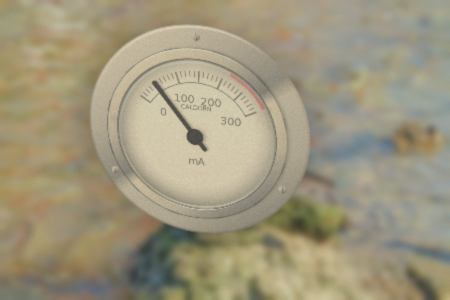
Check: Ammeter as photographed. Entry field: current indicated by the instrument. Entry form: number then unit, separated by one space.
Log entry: 50 mA
